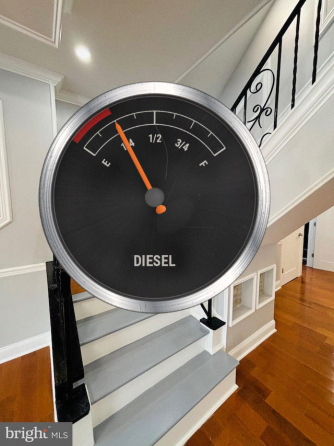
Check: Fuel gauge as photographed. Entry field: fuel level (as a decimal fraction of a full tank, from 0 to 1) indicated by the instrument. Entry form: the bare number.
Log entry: 0.25
